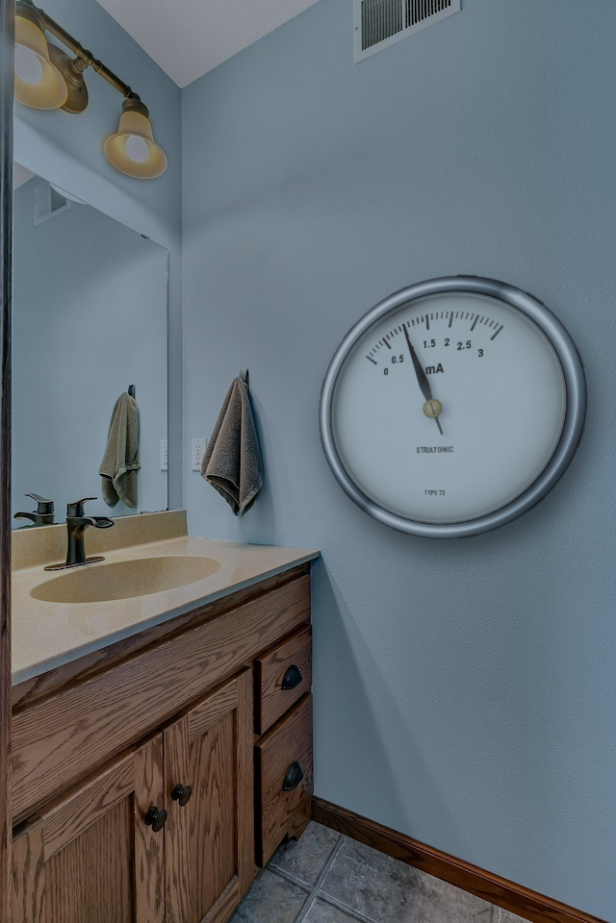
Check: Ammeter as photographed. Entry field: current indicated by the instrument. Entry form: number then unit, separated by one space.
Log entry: 1 mA
